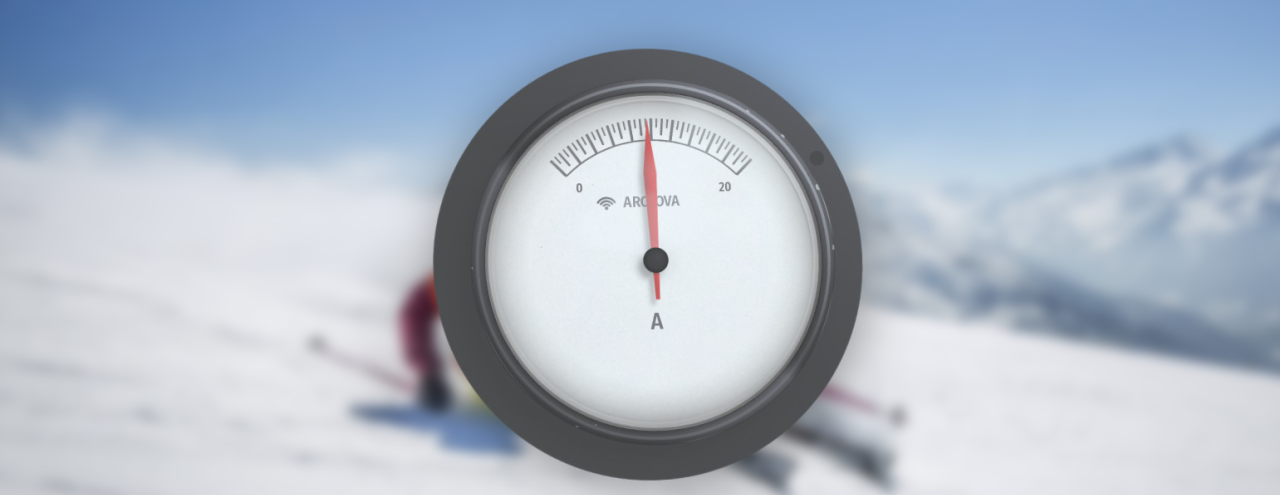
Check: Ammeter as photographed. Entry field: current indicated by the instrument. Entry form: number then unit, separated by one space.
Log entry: 9.5 A
